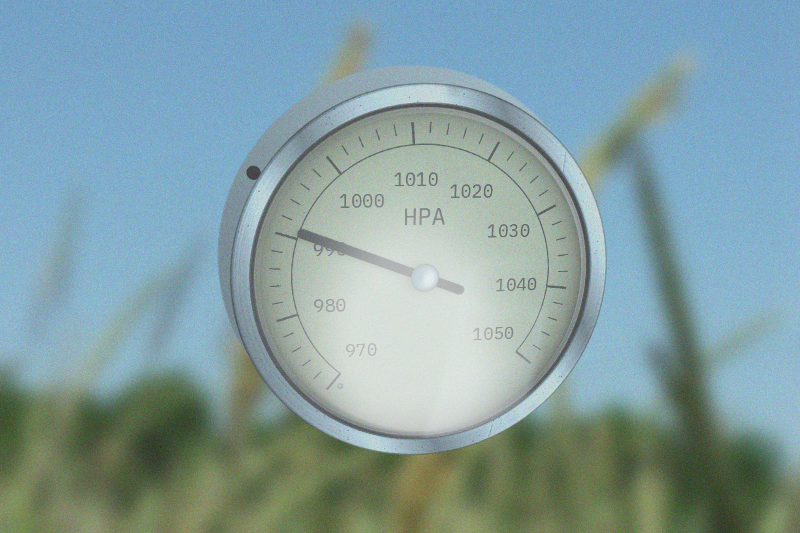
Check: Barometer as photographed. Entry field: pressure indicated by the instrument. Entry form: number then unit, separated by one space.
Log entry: 991 hPa
